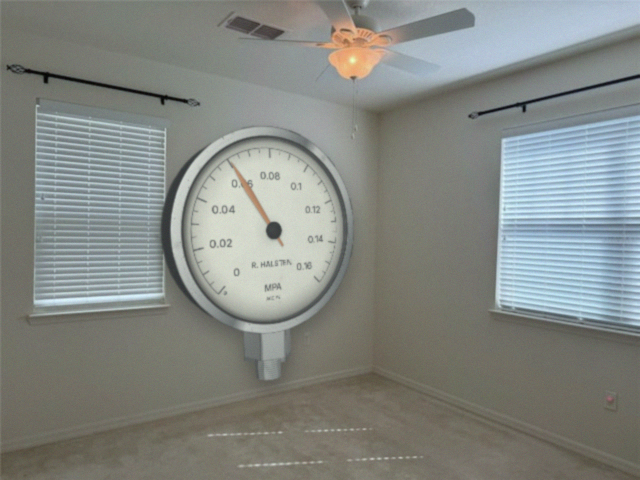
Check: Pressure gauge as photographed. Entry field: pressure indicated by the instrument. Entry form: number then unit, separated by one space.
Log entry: 0.06 MPa
